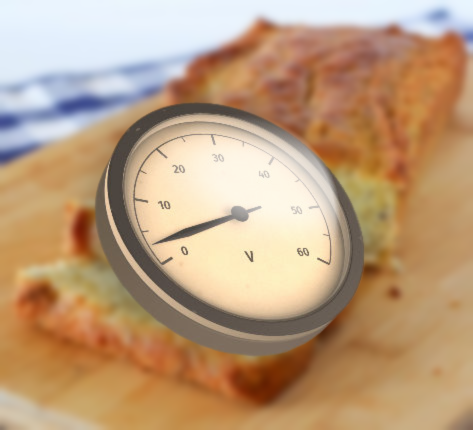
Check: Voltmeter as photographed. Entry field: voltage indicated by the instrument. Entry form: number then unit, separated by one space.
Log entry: 2.5 V
